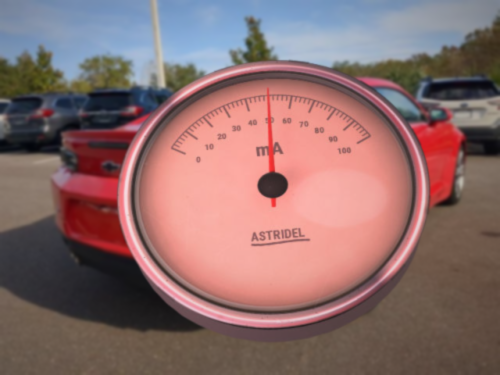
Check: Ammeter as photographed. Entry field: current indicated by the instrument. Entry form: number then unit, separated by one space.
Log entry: 50 mA
